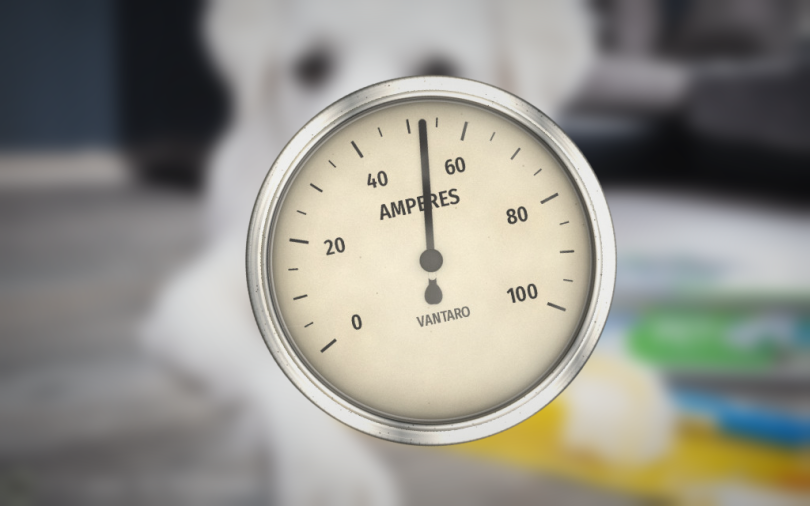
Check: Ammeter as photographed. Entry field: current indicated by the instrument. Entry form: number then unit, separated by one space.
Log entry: 52.5 A
